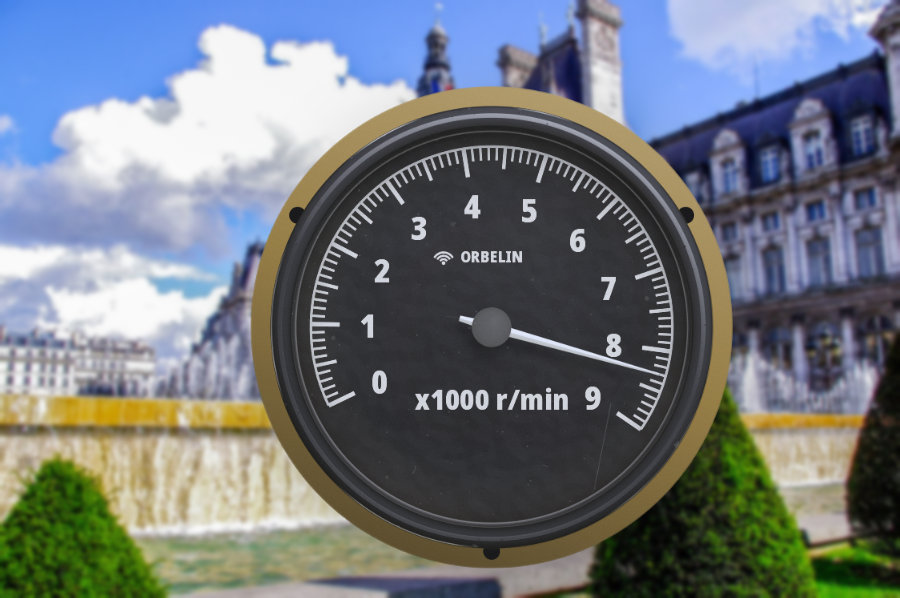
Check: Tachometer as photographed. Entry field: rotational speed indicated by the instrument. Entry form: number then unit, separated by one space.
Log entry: 8300 rpm
